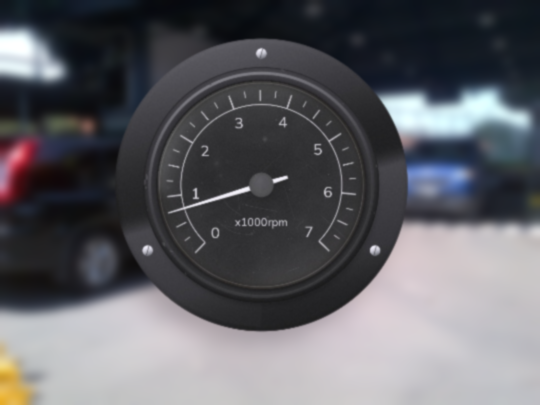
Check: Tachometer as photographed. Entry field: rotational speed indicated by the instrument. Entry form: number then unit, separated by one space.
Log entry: 750 rpm
